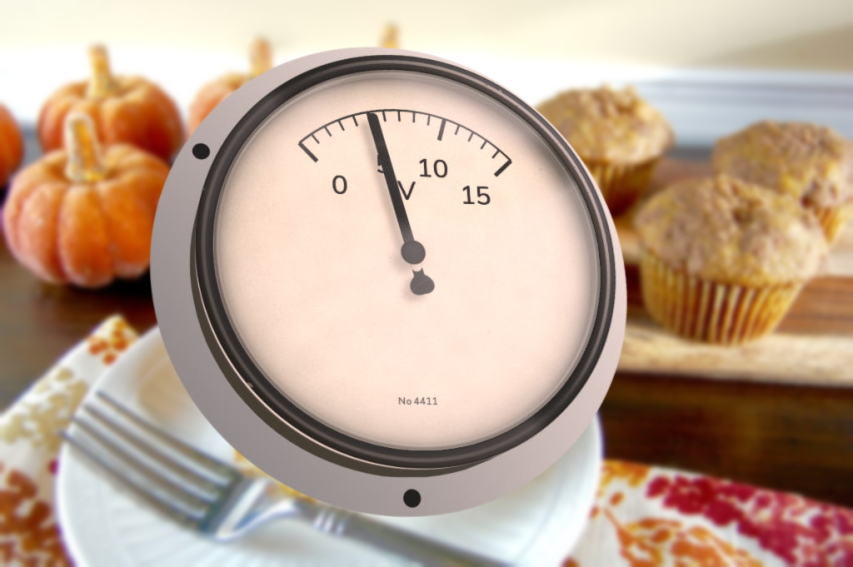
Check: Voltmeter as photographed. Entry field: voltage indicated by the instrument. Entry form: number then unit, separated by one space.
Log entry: 5 V
